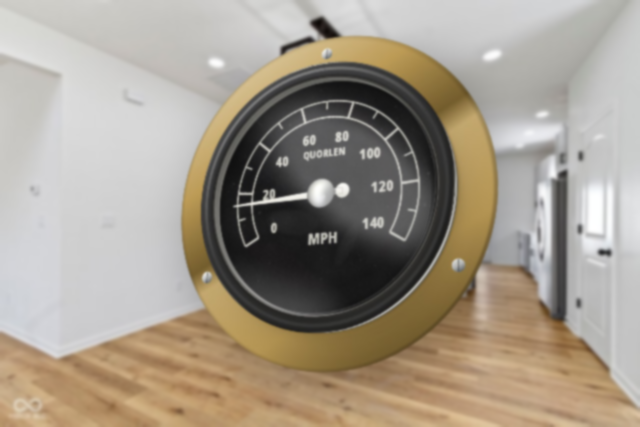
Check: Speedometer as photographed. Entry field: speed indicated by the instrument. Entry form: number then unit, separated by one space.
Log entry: 15 mph
